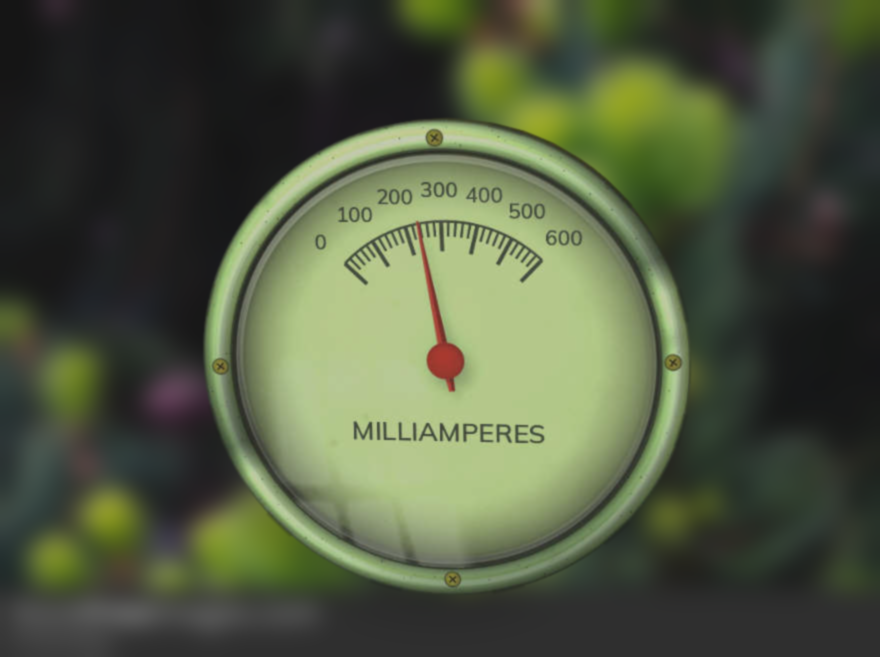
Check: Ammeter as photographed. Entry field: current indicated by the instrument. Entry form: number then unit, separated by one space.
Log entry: 240 mA
